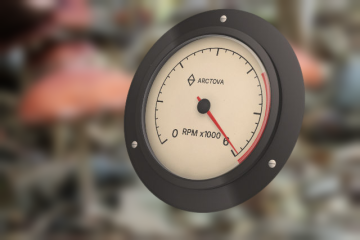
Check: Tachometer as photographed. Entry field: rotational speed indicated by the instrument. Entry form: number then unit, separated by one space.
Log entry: 5900 rpm
